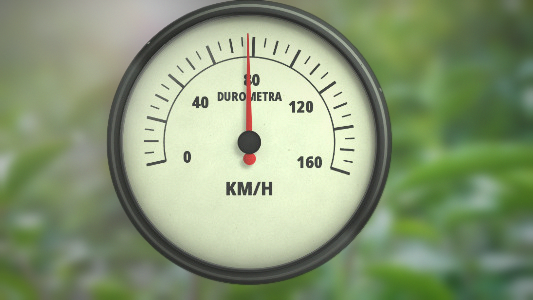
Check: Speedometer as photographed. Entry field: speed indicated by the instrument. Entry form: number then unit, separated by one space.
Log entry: 77.5 km/h
